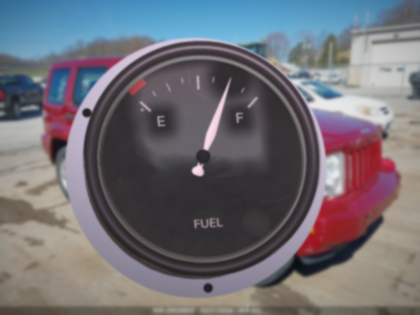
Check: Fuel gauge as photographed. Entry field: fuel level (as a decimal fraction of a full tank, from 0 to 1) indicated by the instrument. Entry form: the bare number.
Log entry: 0.75
